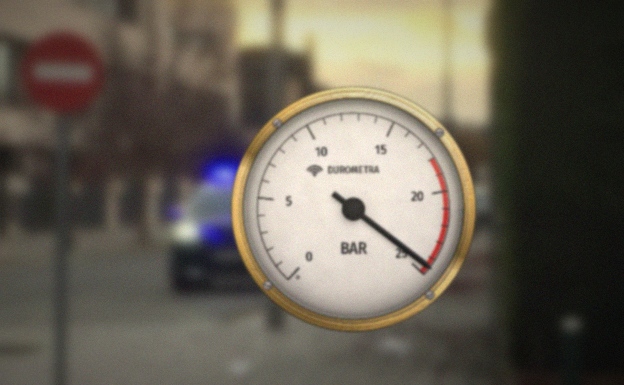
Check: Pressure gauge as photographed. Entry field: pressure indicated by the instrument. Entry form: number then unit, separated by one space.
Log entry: 24.5 bar
